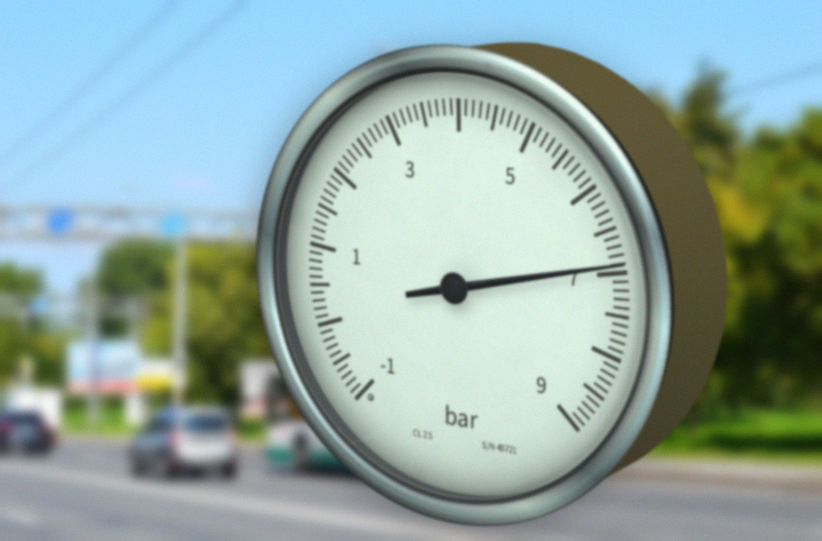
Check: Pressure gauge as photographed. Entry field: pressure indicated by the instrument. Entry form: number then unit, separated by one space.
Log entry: 6.9 bar
